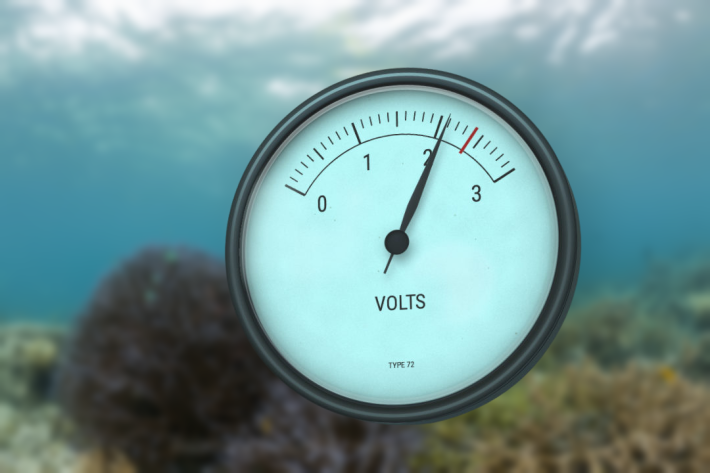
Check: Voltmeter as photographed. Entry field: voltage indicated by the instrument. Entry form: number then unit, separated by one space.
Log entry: 2.1 V
